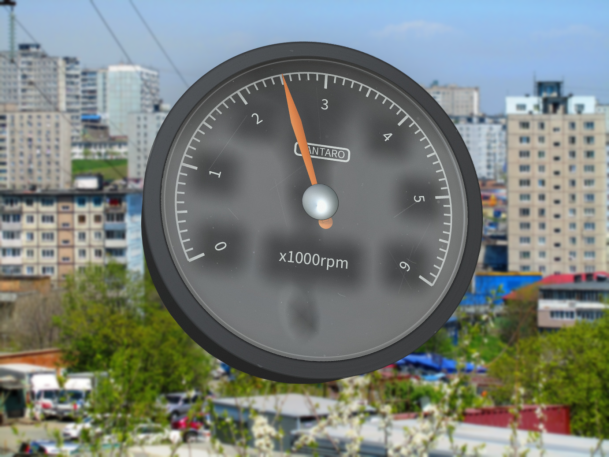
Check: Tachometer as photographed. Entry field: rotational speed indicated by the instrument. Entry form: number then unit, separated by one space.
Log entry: 2500 rpm
